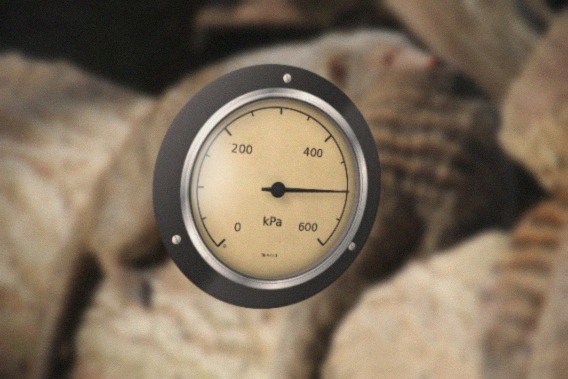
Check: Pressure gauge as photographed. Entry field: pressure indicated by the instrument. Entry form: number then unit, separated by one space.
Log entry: 500 kPa
